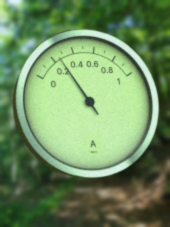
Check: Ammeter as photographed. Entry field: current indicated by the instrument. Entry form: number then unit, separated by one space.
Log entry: 0.25 A
